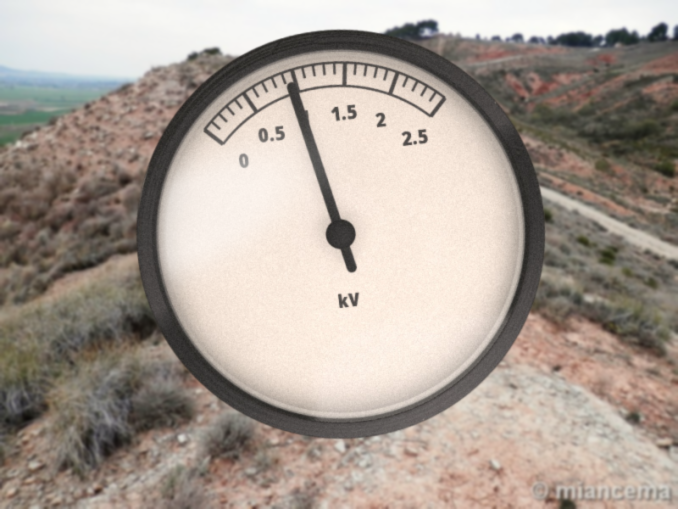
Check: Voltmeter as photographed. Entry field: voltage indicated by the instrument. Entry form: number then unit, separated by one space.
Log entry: 0.95 kV
